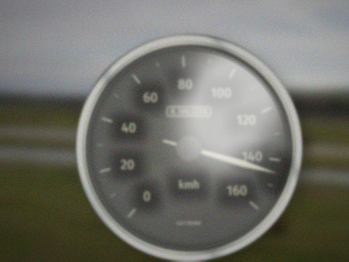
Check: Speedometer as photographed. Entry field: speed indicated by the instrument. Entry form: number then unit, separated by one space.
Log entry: 145 km/h
